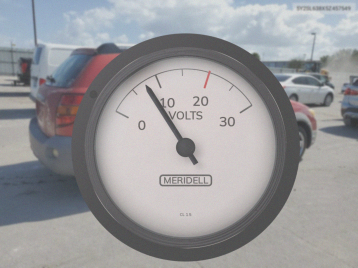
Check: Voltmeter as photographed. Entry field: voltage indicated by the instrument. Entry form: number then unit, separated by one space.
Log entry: 7.5 V
